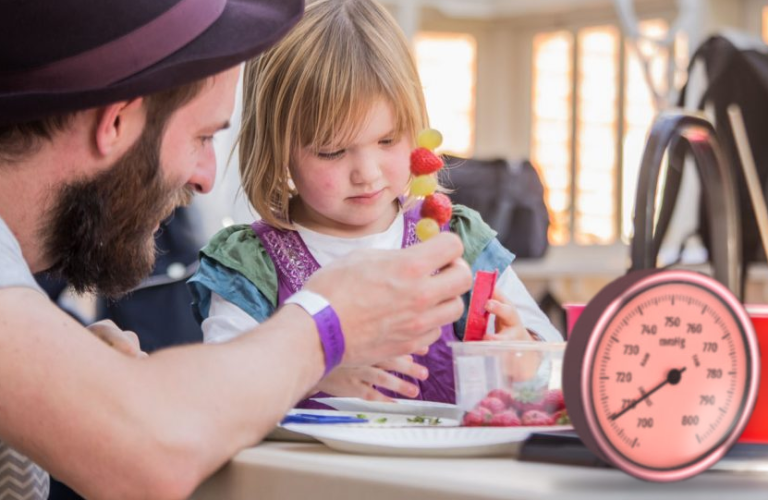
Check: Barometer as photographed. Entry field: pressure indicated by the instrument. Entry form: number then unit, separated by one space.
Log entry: 710 mmHg
